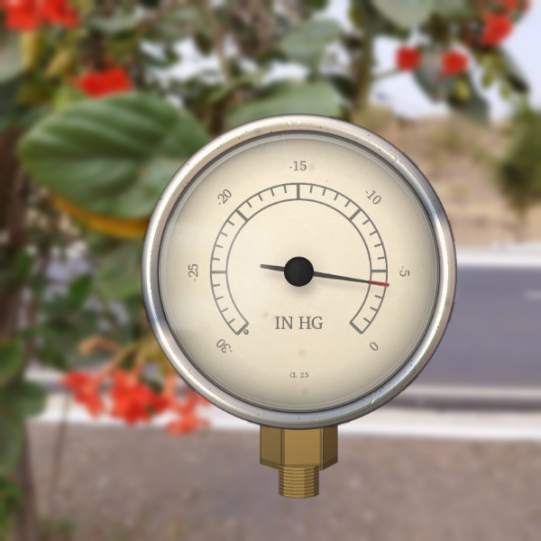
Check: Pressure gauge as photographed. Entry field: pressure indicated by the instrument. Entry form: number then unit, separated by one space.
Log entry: -4 inHg
